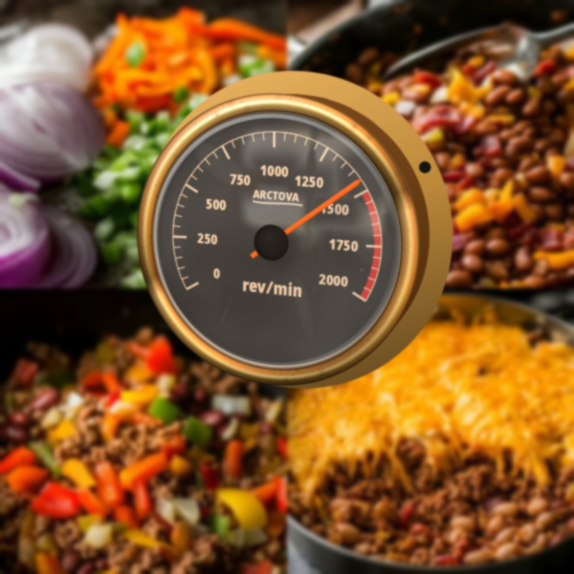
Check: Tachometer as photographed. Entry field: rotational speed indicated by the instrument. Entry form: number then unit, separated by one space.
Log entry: 1450 rpm
